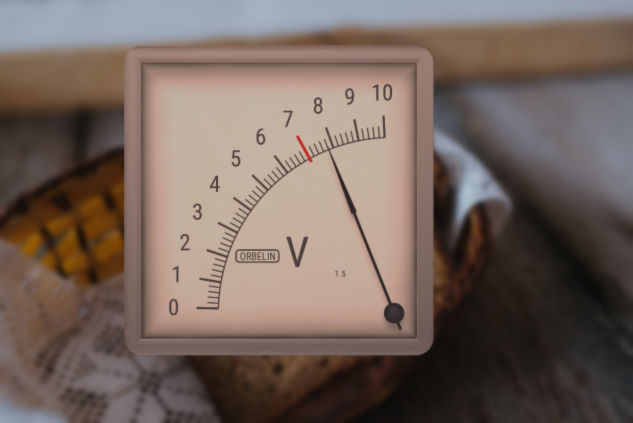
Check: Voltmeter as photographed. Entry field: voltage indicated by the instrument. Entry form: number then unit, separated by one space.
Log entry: 7.8 V
